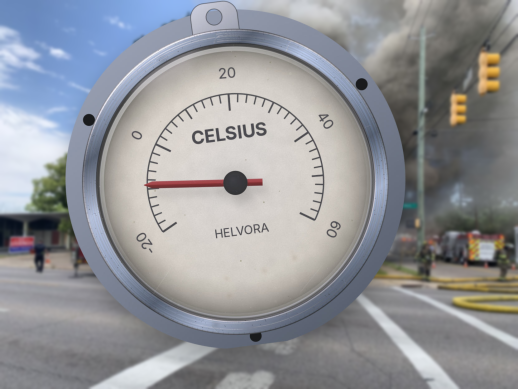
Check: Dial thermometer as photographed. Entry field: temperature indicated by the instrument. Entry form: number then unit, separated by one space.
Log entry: -9 °C
